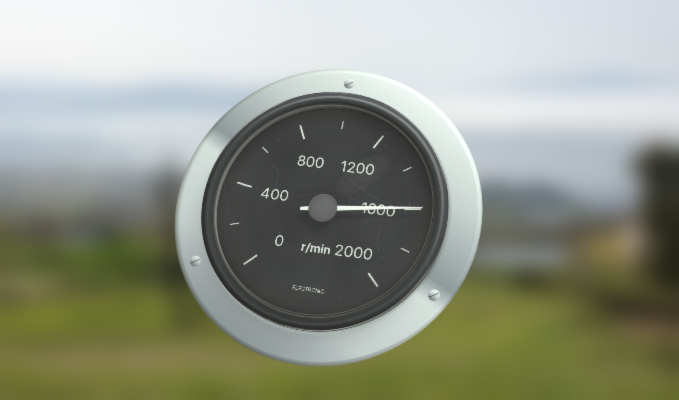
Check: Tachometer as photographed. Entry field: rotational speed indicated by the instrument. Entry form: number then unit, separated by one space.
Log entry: 1600 rpm
